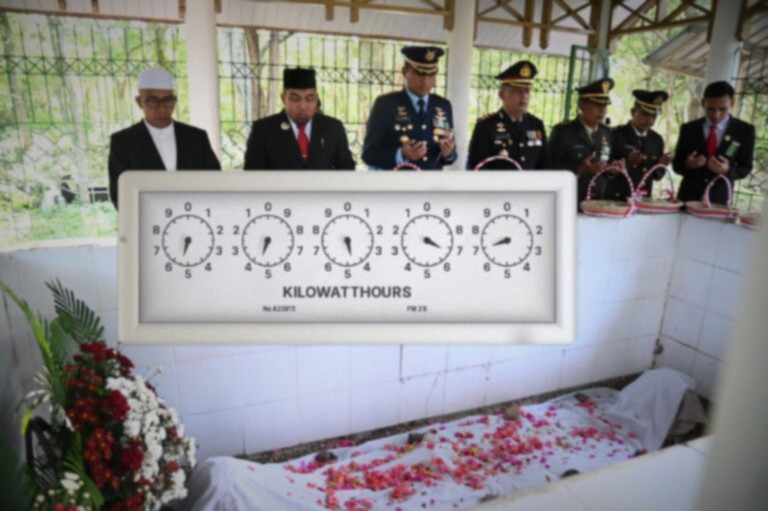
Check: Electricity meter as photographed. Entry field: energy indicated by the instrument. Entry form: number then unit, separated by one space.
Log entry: 54467 kWh
